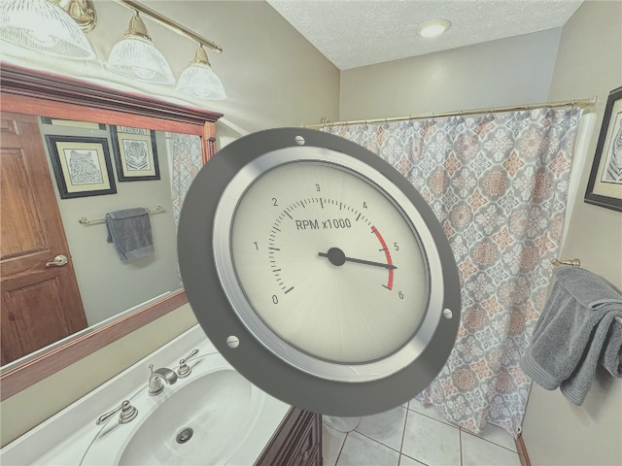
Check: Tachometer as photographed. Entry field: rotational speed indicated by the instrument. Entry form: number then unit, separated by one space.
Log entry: 5500 rpm
